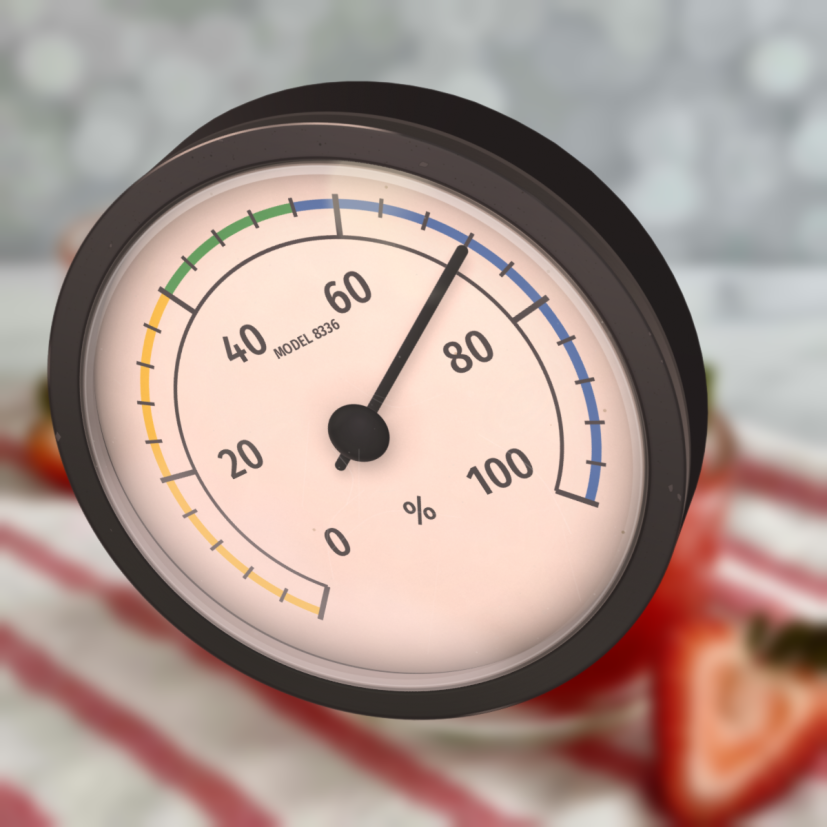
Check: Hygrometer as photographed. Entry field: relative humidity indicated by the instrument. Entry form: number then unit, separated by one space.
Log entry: 72 %
